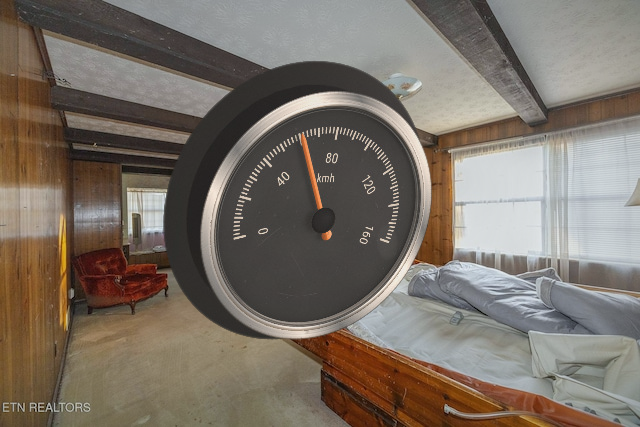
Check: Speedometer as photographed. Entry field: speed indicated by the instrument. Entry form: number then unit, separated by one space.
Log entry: 60 km/h
